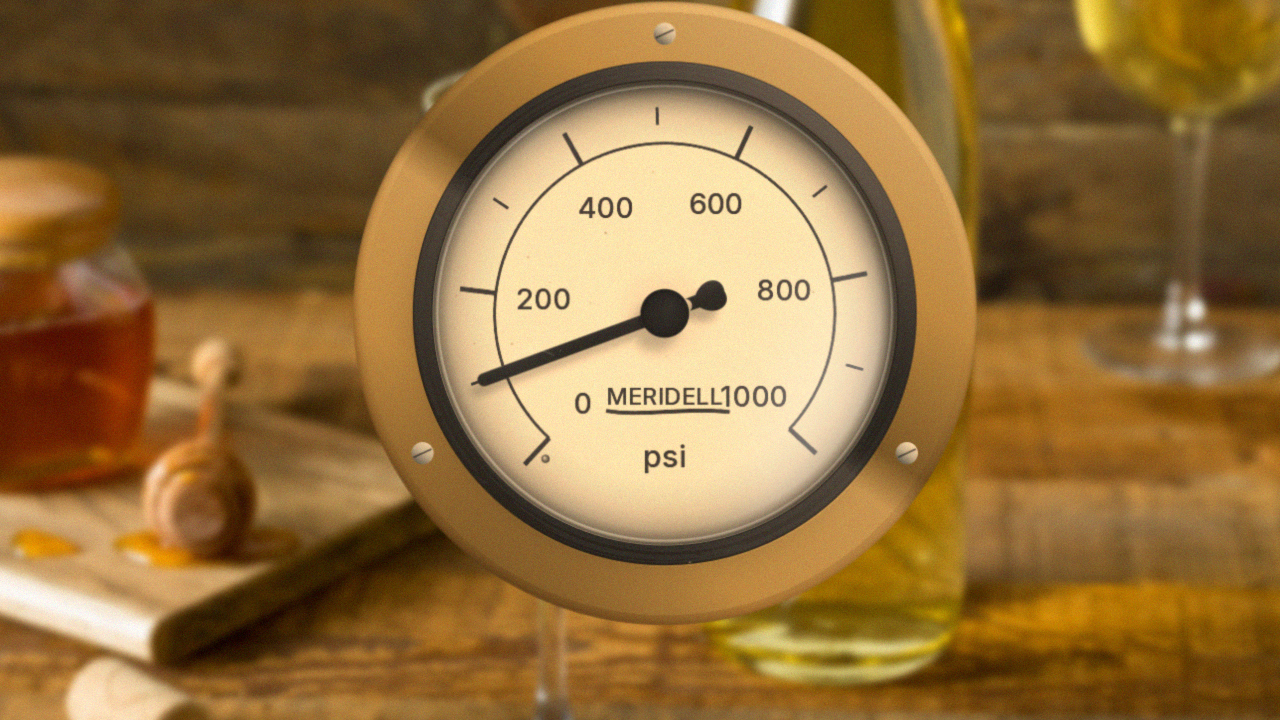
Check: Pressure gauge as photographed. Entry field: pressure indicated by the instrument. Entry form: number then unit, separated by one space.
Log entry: 100 psi
